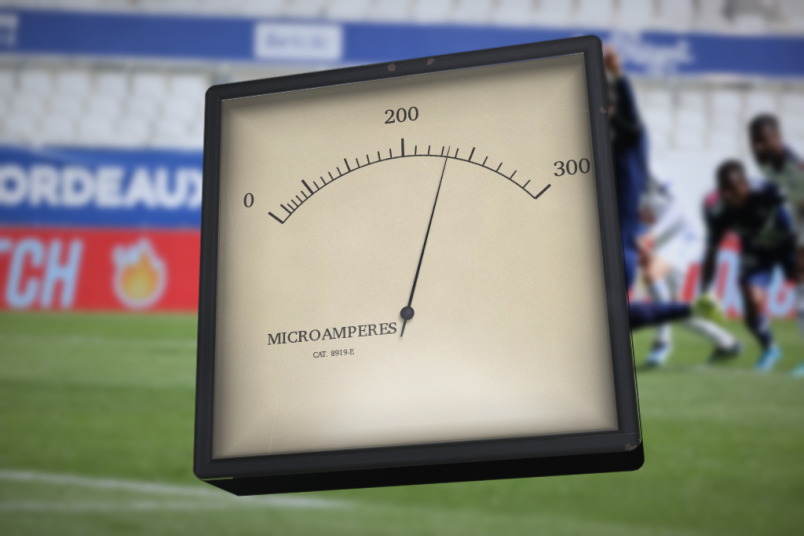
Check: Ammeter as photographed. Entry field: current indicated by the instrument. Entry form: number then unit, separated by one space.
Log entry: 235 µA
